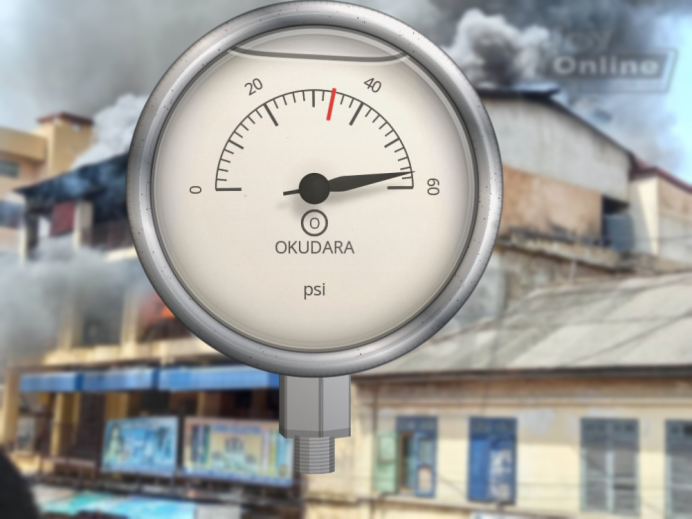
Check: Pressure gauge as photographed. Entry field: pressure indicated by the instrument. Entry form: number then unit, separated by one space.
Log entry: 57 psi
